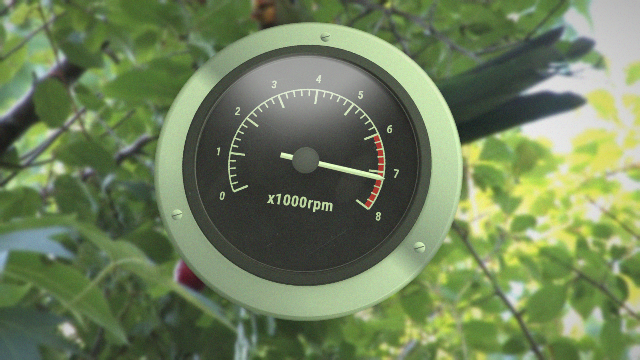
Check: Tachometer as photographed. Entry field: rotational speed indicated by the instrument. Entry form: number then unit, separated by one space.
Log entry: 7200 rpm
